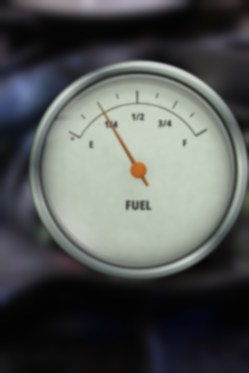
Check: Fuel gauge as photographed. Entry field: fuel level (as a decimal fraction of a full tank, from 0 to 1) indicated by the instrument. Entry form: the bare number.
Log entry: 0.25
